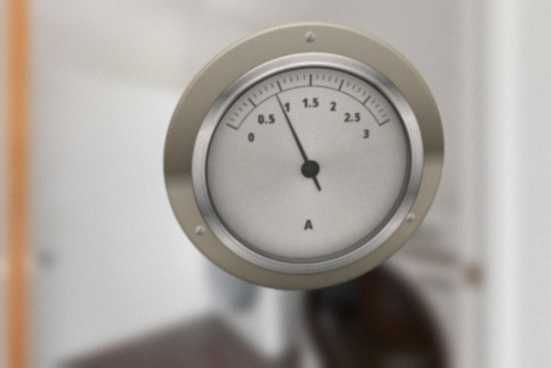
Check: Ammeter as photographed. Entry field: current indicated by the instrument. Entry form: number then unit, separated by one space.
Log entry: 0.9 A
